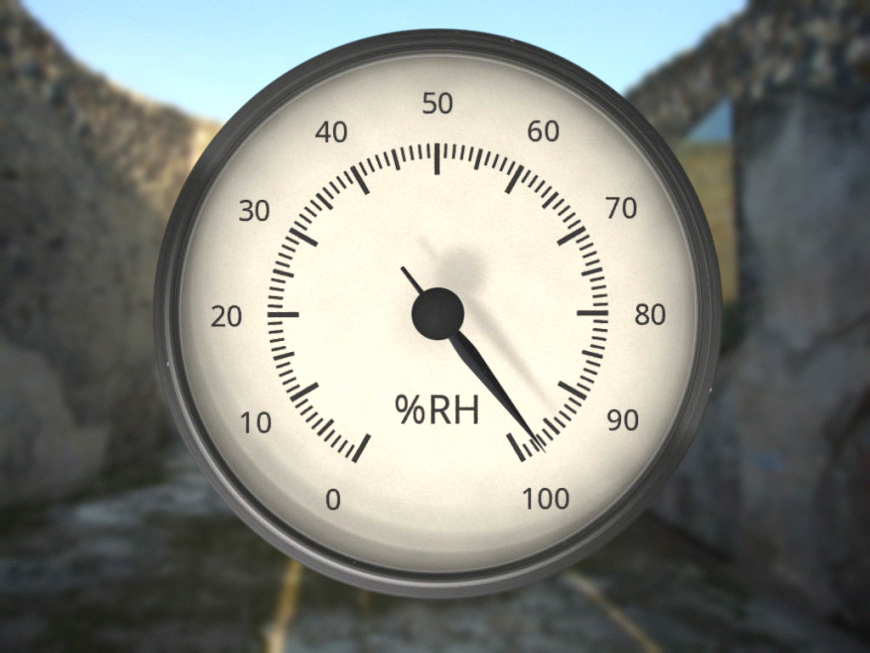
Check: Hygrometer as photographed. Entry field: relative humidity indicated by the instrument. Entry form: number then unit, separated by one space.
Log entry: 97.5 %
